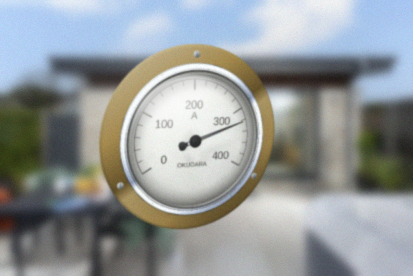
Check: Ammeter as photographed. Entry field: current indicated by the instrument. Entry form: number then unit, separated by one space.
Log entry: 320 A
